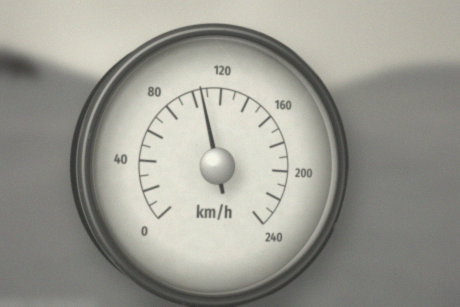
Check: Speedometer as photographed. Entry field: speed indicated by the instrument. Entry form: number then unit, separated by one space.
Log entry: 105 km/h
